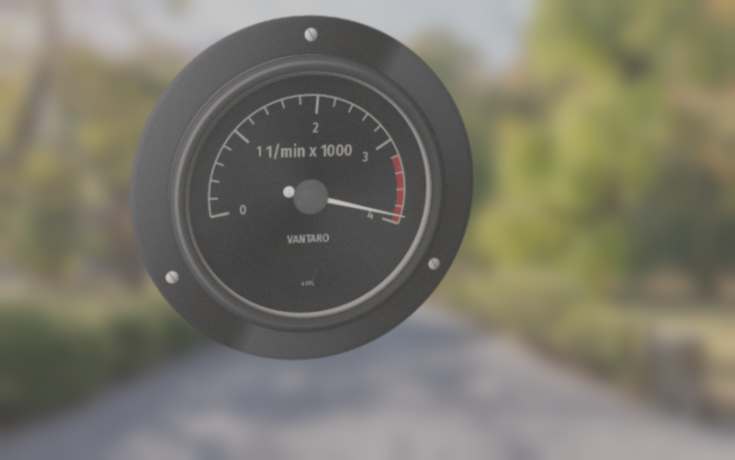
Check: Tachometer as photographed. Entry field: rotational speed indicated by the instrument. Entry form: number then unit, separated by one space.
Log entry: 3900 rpm
